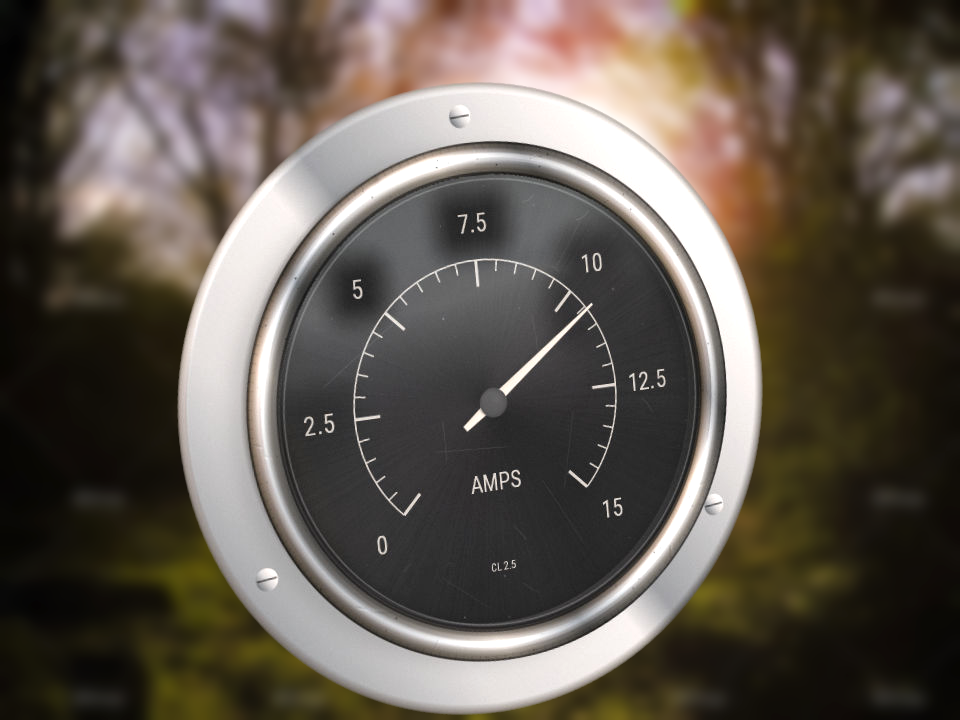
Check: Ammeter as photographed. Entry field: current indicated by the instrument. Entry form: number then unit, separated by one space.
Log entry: 10.5 A
